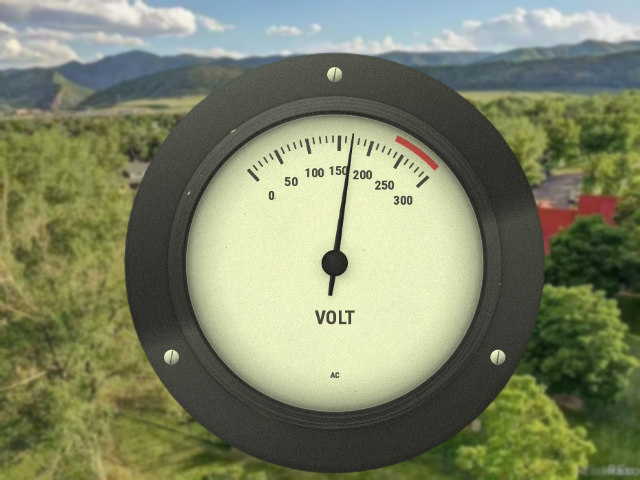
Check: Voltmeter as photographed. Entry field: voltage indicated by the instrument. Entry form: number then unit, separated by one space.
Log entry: 170 V
